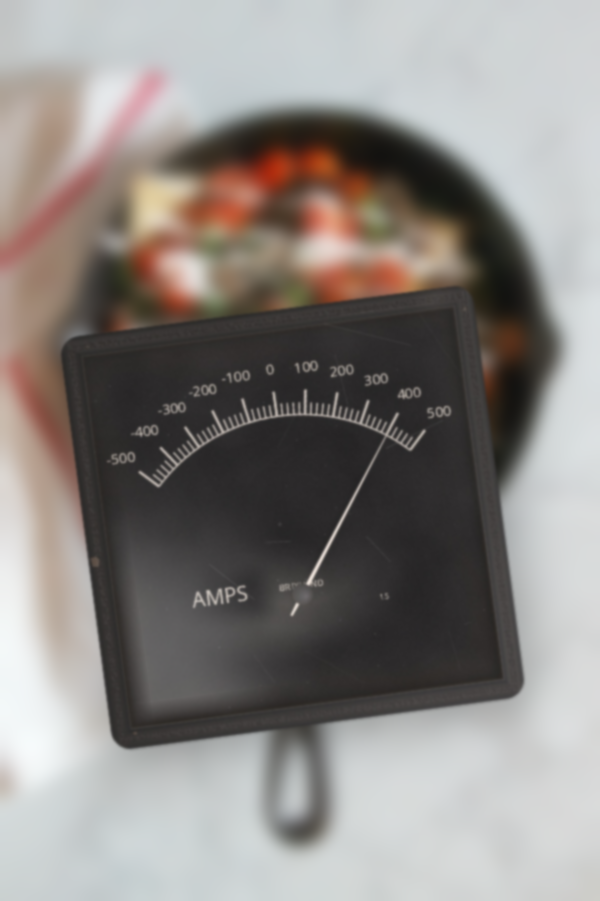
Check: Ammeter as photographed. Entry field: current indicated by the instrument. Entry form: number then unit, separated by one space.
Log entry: 400 A
